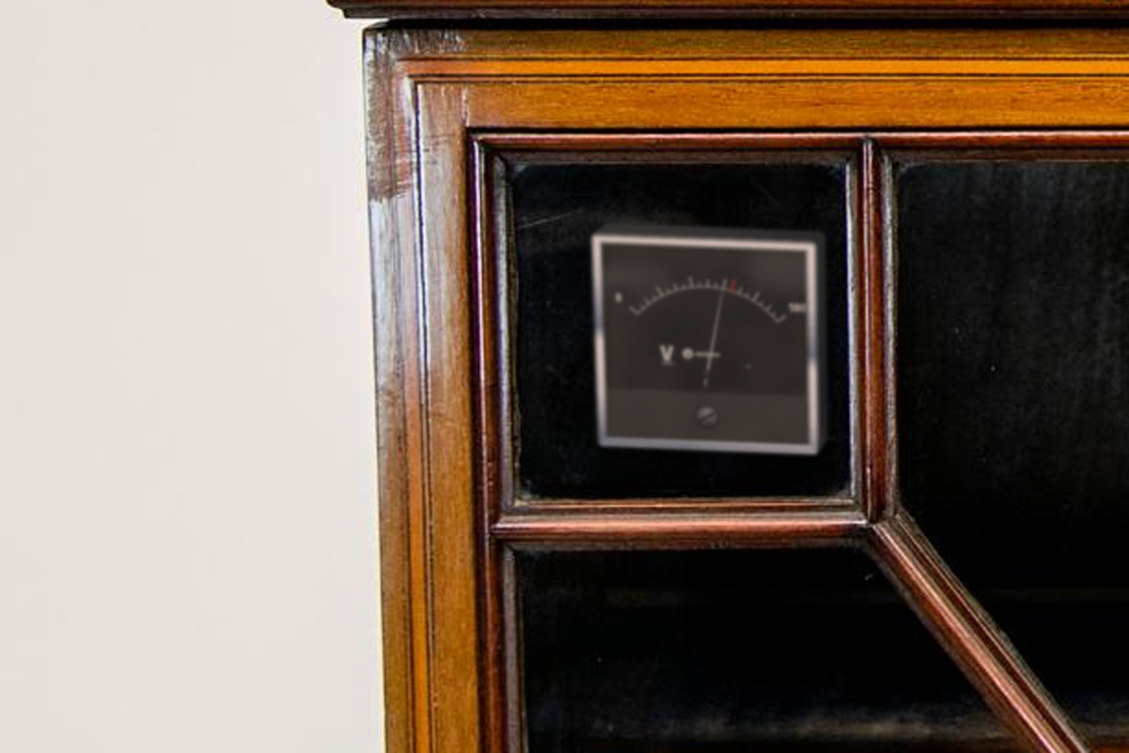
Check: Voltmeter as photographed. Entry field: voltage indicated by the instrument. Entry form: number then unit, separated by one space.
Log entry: 60 V
